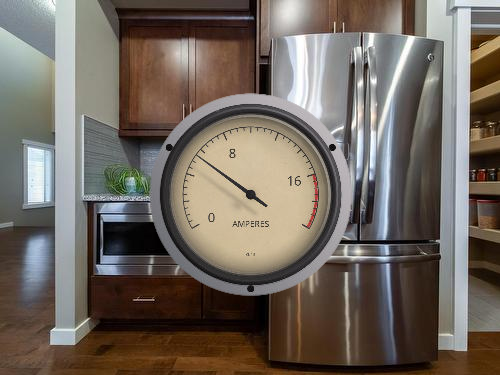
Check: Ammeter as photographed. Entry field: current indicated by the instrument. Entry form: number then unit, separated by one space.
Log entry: 5.5 A
